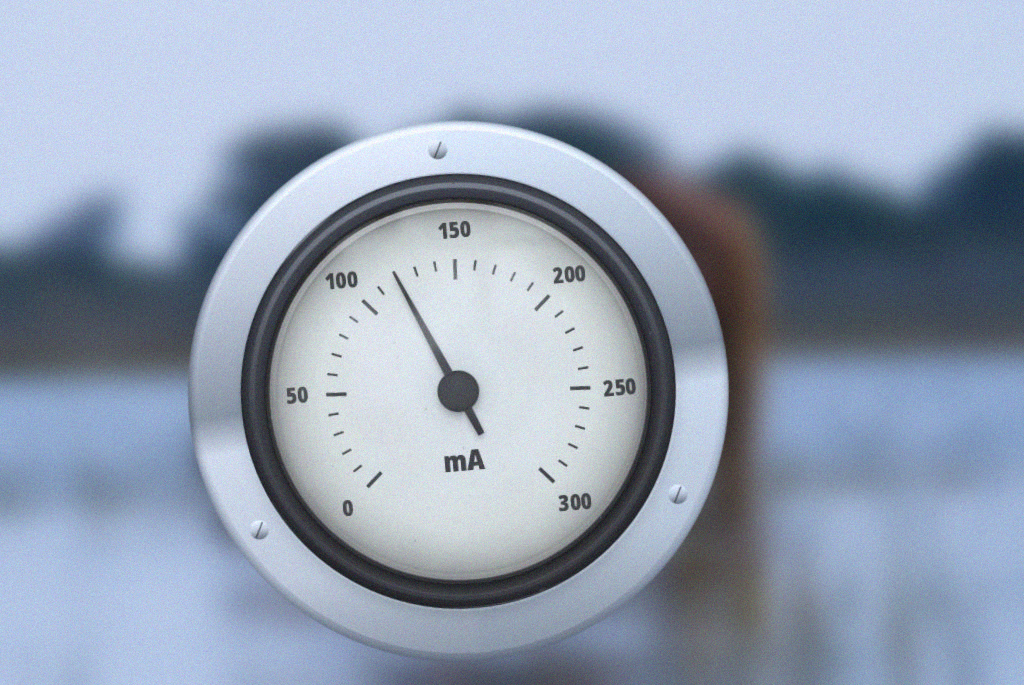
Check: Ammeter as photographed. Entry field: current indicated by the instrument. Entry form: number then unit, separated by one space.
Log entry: 120 mA
